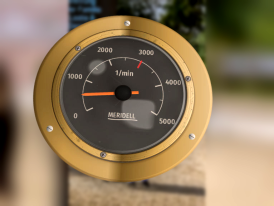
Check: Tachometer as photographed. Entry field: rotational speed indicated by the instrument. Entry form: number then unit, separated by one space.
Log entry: 500 rpm
